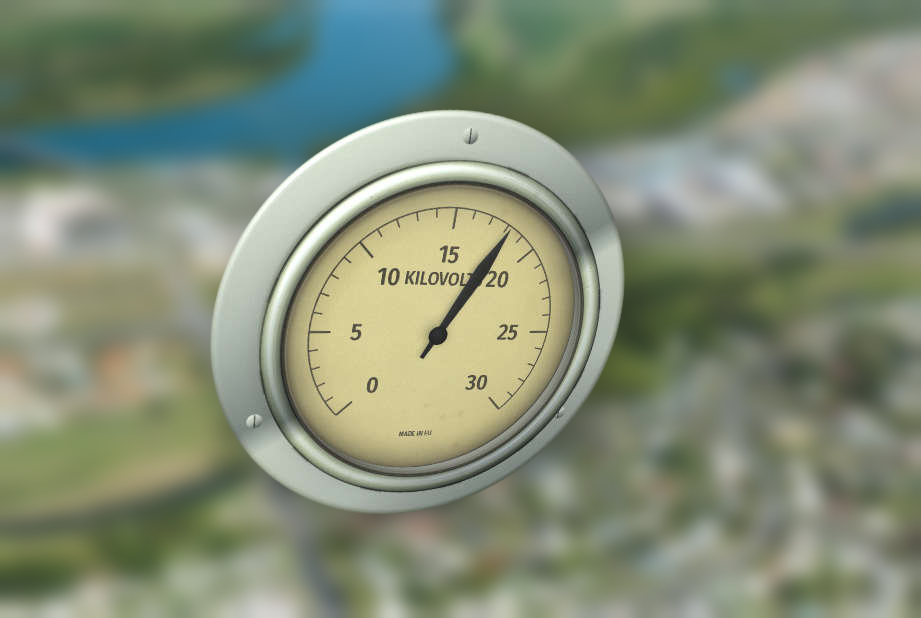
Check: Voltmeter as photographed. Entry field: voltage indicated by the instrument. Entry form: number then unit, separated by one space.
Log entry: 18 kV
